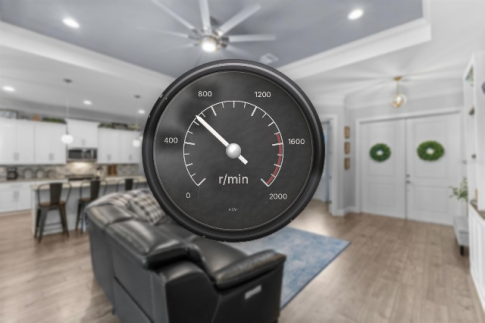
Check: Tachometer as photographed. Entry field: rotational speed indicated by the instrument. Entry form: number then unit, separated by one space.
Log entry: 650 rpm
